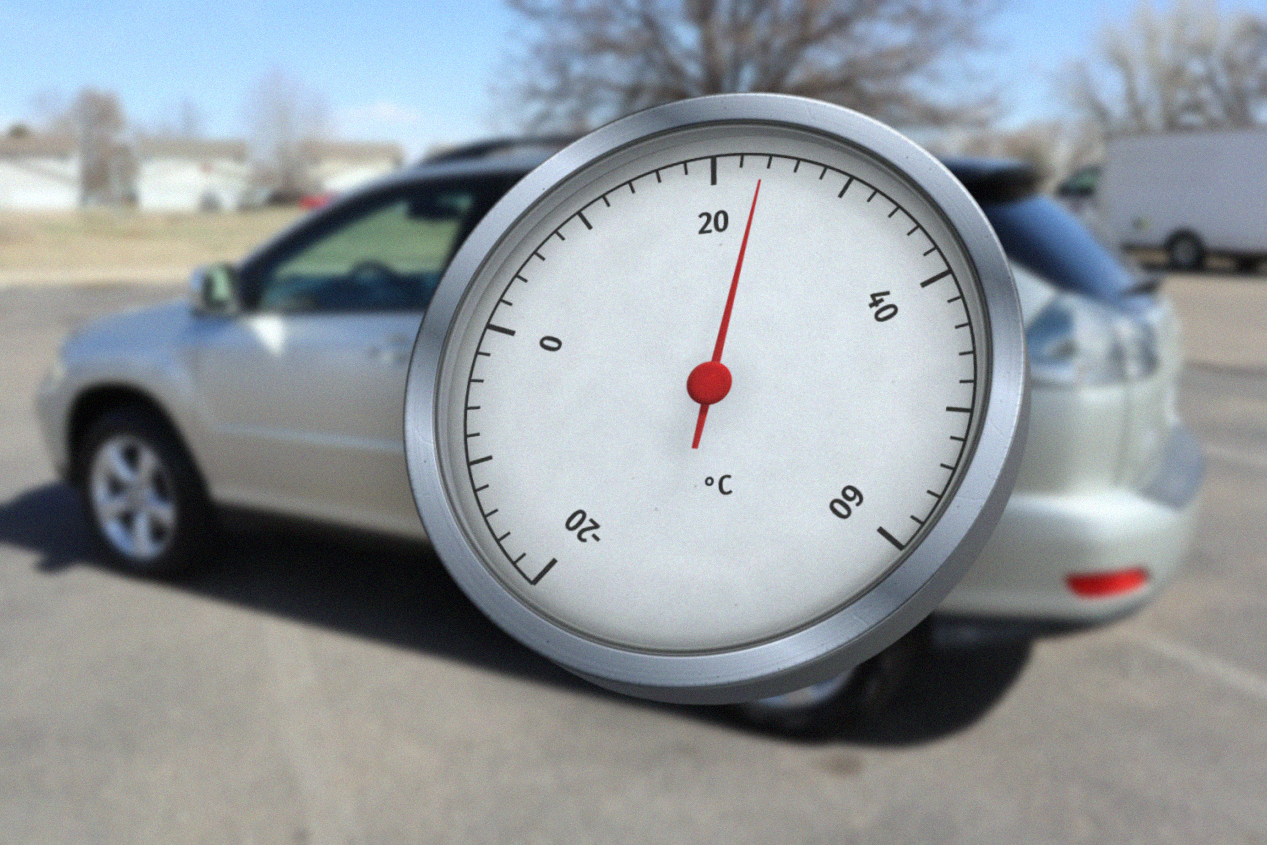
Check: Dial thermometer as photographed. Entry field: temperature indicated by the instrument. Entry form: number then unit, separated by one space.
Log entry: 24 °C
